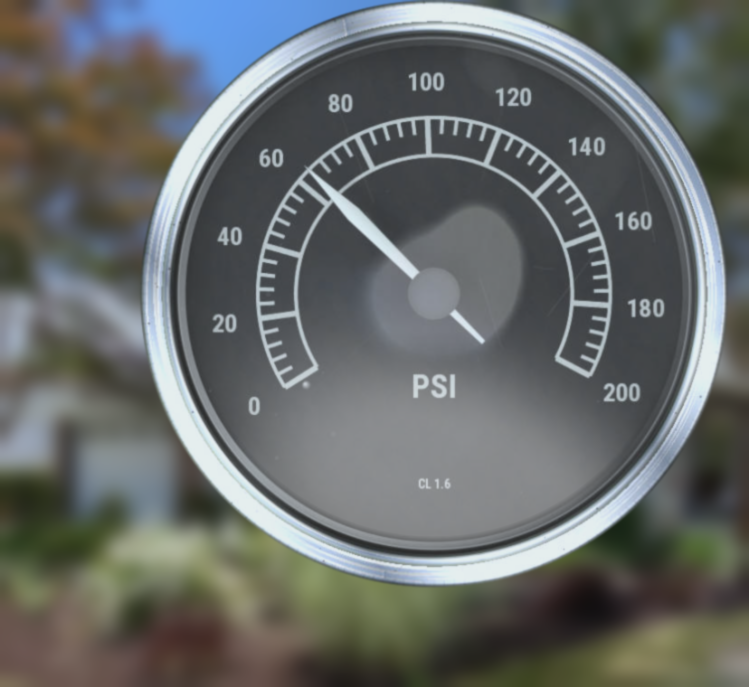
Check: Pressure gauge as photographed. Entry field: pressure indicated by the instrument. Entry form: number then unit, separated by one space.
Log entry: 64 psi
